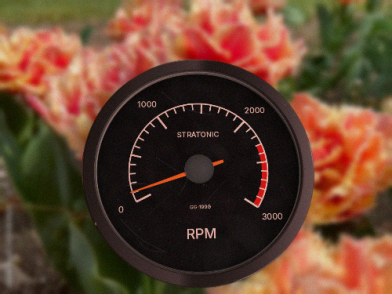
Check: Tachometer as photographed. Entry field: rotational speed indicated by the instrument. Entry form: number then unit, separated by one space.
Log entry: 100 rpm
